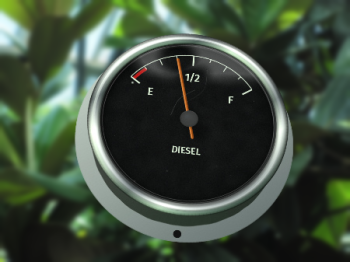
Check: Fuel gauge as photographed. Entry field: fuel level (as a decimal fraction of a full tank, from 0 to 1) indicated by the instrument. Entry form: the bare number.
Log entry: 0.375
